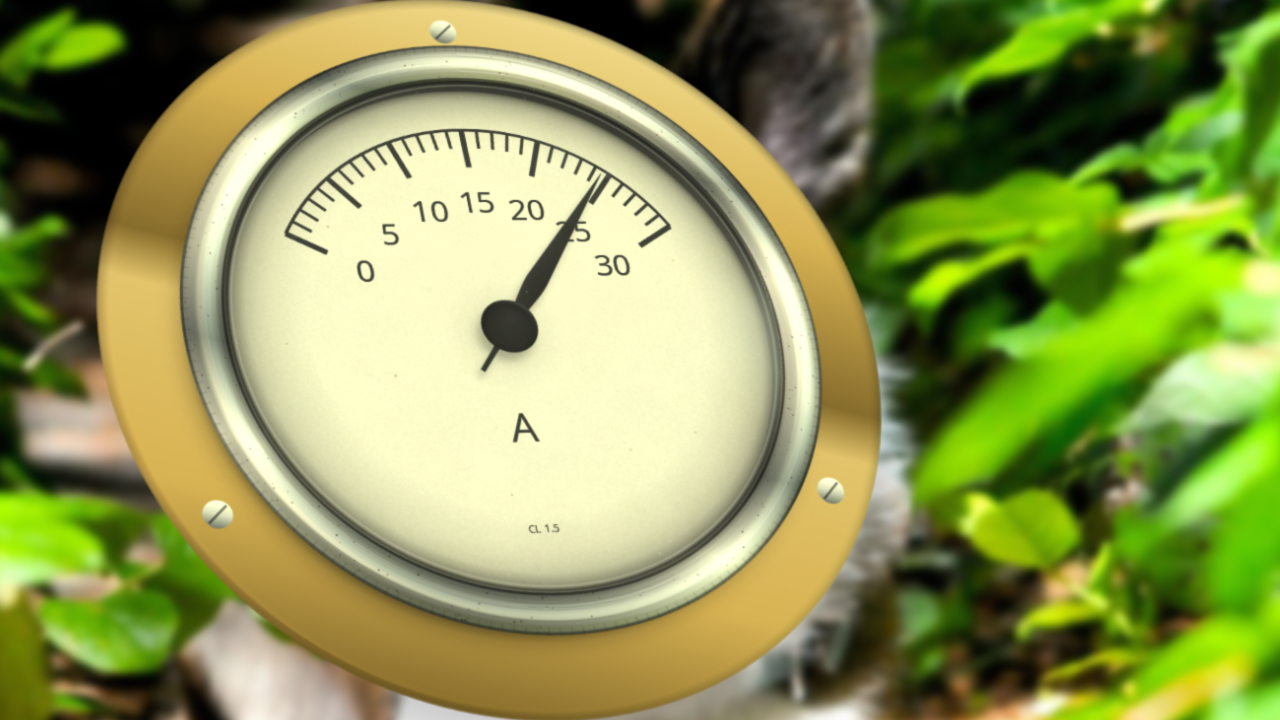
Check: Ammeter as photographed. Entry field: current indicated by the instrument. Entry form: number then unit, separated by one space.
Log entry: 24.5 A
